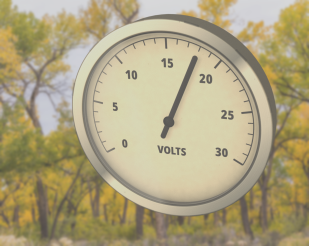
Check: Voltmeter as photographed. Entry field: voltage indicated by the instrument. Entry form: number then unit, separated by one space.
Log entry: 18 V
